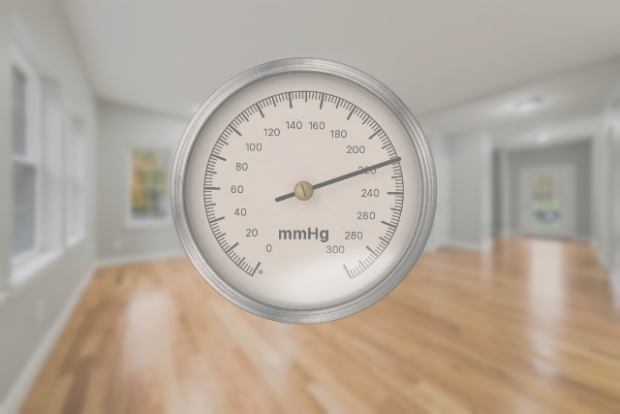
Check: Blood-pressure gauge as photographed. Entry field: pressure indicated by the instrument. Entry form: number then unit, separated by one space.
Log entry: 220 mmHg
